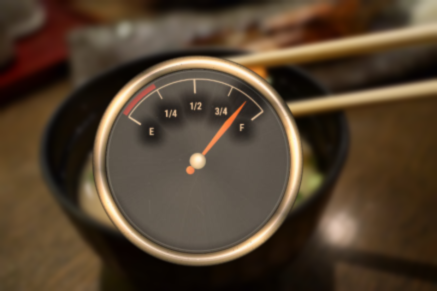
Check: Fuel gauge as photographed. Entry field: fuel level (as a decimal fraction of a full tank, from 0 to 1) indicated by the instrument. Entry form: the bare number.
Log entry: 0.875
